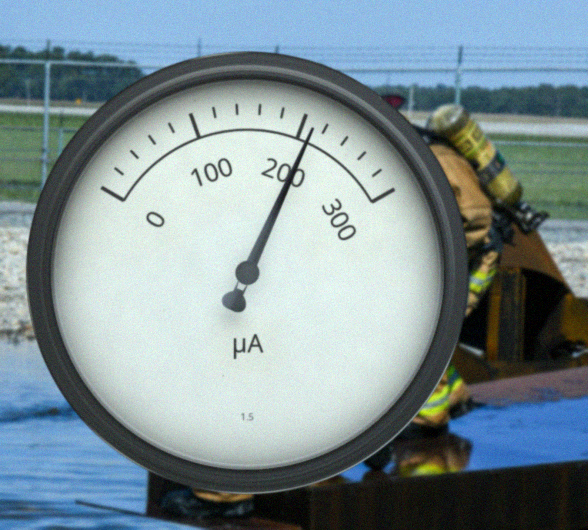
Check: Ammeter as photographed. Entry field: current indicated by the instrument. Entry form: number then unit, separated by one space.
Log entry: 210 µA
